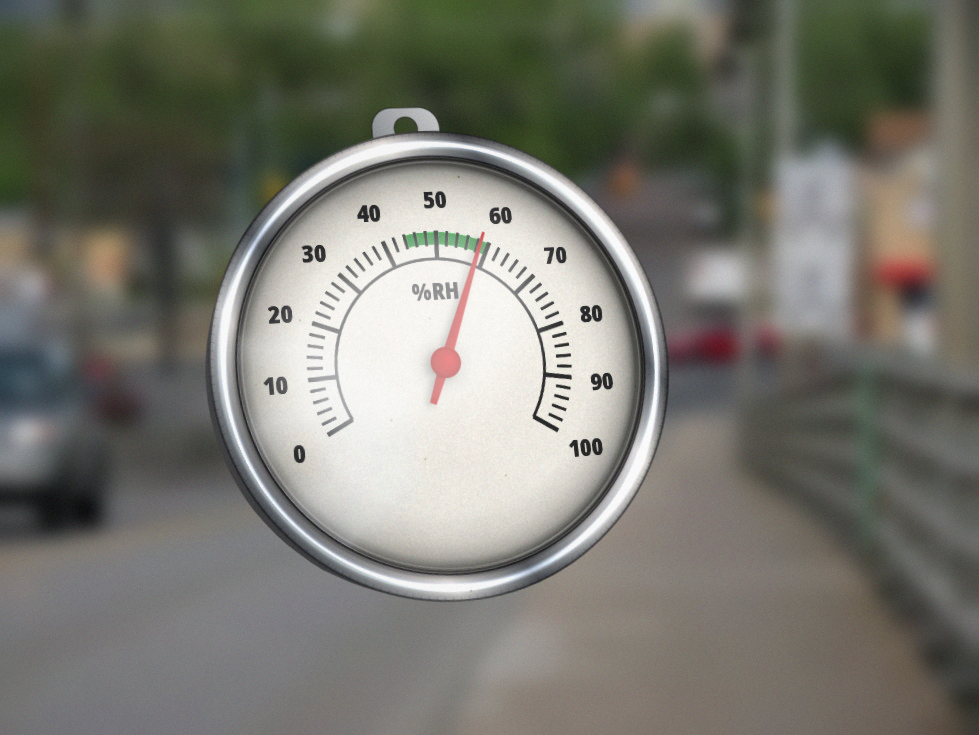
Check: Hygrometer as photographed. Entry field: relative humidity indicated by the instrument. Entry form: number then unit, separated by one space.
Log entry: 58 %
